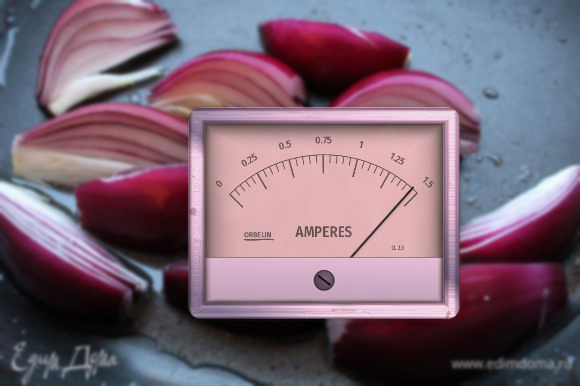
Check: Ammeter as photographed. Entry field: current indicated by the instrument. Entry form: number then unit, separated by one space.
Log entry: 1.45 A
